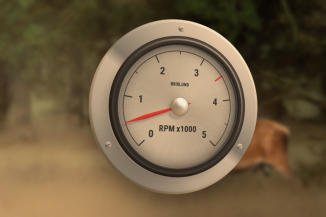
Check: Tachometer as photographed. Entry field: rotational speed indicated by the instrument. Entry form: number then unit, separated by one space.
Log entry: 500 rpm
